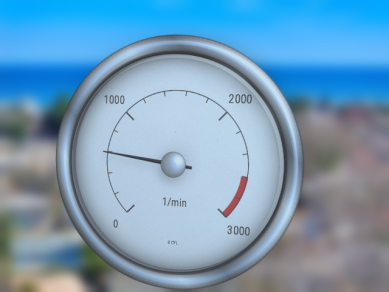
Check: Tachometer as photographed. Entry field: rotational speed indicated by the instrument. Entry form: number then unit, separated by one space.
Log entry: 600 rpm
